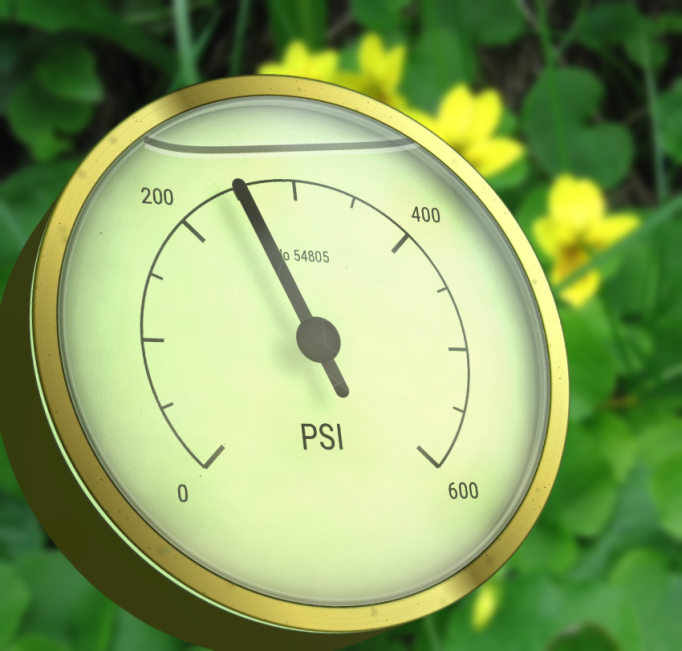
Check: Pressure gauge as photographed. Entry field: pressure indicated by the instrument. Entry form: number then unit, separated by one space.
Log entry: 250 psi
